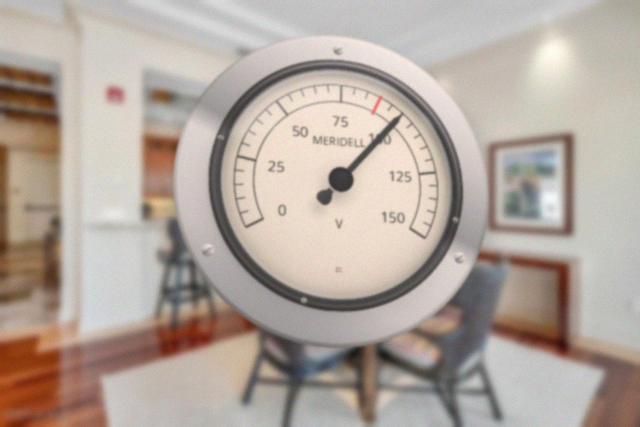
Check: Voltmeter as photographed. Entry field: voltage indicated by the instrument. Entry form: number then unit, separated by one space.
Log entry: 100 V
